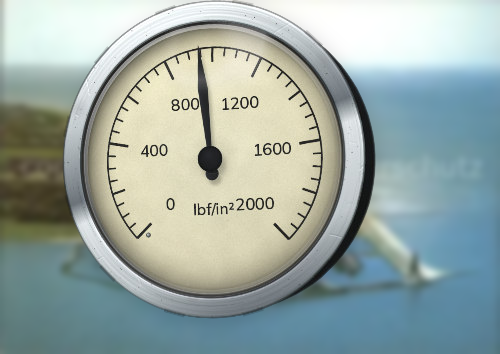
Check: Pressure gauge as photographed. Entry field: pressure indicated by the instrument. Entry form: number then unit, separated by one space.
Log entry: 950 psi
